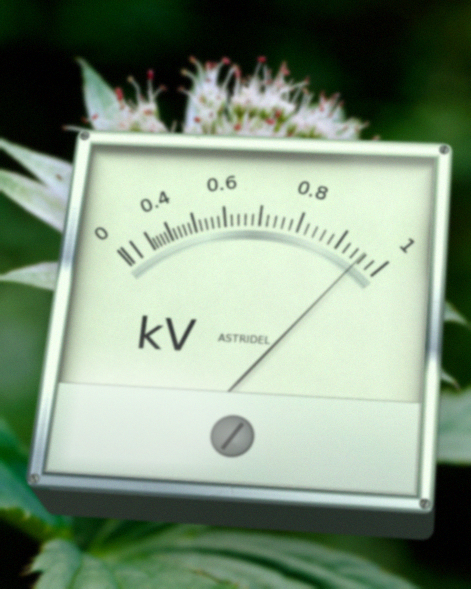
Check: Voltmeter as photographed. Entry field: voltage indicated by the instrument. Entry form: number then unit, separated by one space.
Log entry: 0.96 kV
